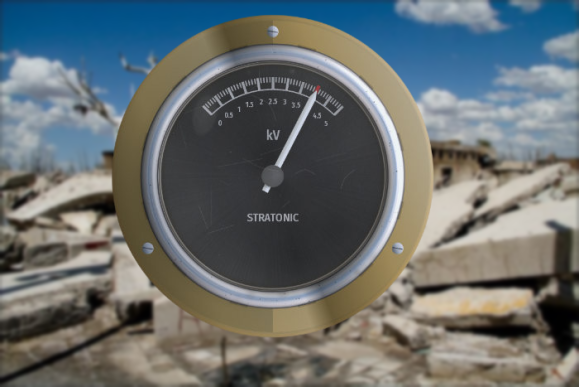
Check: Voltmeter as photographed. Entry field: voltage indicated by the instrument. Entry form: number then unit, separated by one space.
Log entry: 4 kV
